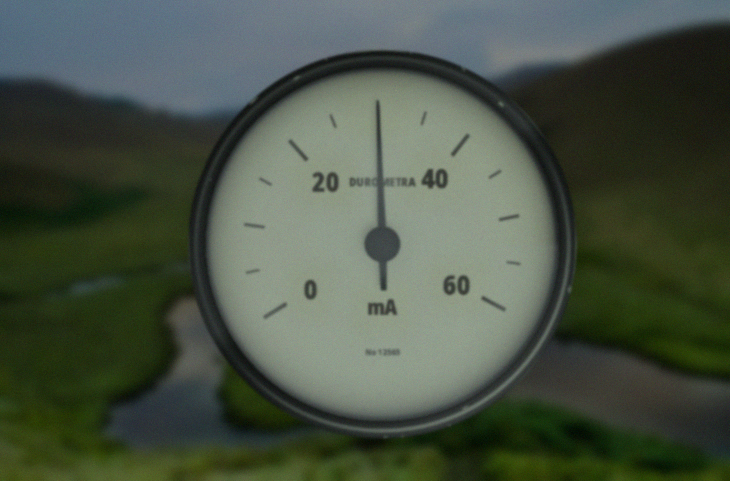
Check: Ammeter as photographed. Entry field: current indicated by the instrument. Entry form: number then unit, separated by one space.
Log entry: 30 mA
